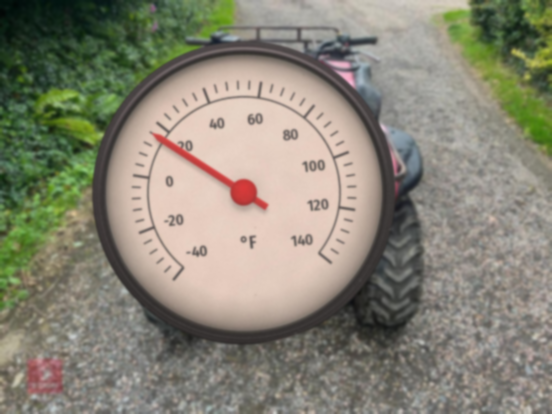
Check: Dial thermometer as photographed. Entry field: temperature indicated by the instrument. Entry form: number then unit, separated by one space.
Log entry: 16 °F
